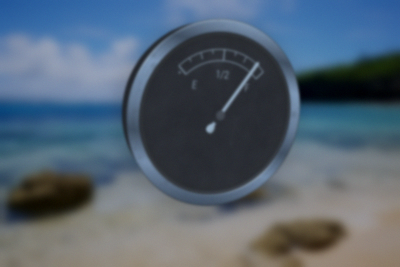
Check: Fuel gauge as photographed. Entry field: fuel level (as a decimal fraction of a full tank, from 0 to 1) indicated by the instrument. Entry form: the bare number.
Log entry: 0.875
